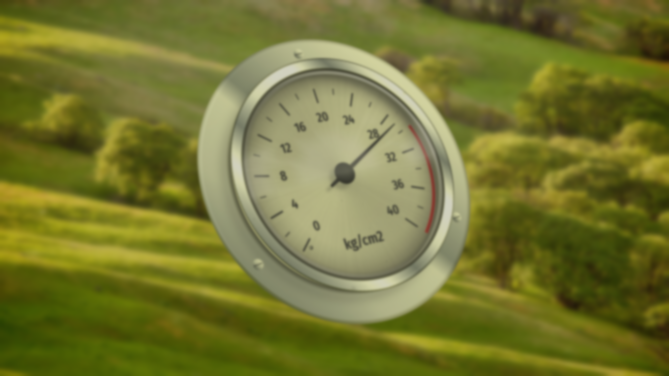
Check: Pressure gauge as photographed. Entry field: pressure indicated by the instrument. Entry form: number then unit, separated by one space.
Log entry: 29 kg/cm²
